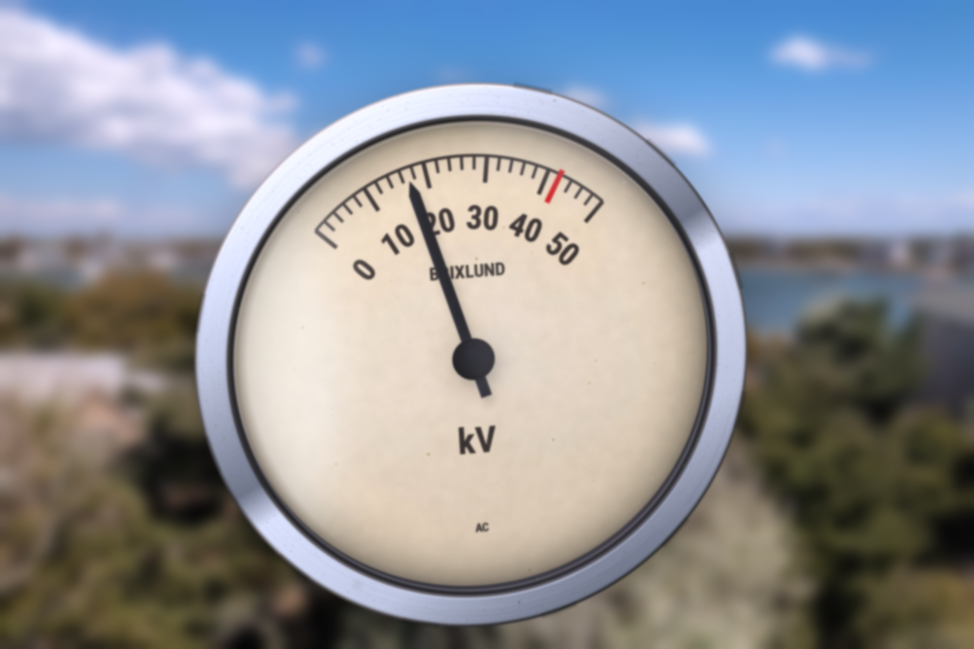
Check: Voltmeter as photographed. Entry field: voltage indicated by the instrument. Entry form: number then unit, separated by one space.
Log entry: 17 kV
